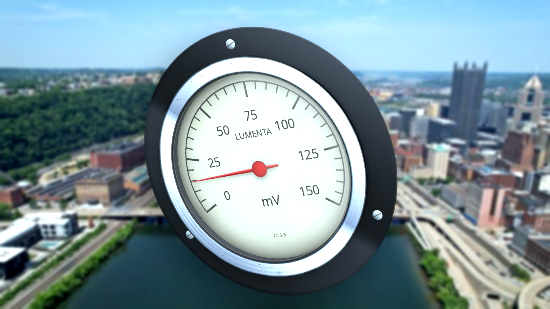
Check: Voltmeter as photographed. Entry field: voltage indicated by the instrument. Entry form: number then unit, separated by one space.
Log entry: 15 mV
